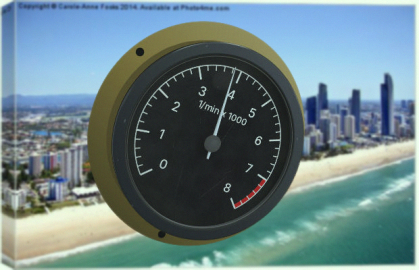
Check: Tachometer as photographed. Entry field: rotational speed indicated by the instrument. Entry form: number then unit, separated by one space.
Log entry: 3800 rpm
